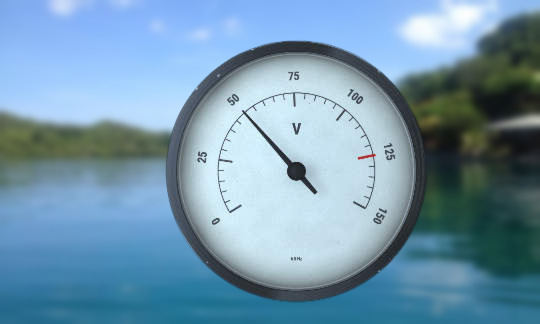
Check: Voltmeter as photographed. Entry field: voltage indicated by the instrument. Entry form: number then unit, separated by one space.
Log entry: 50 V
